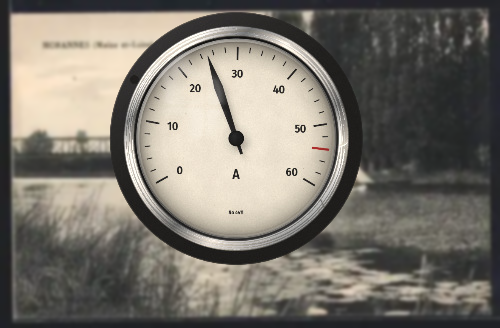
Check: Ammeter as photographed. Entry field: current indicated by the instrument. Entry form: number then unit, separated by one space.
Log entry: 25 A
